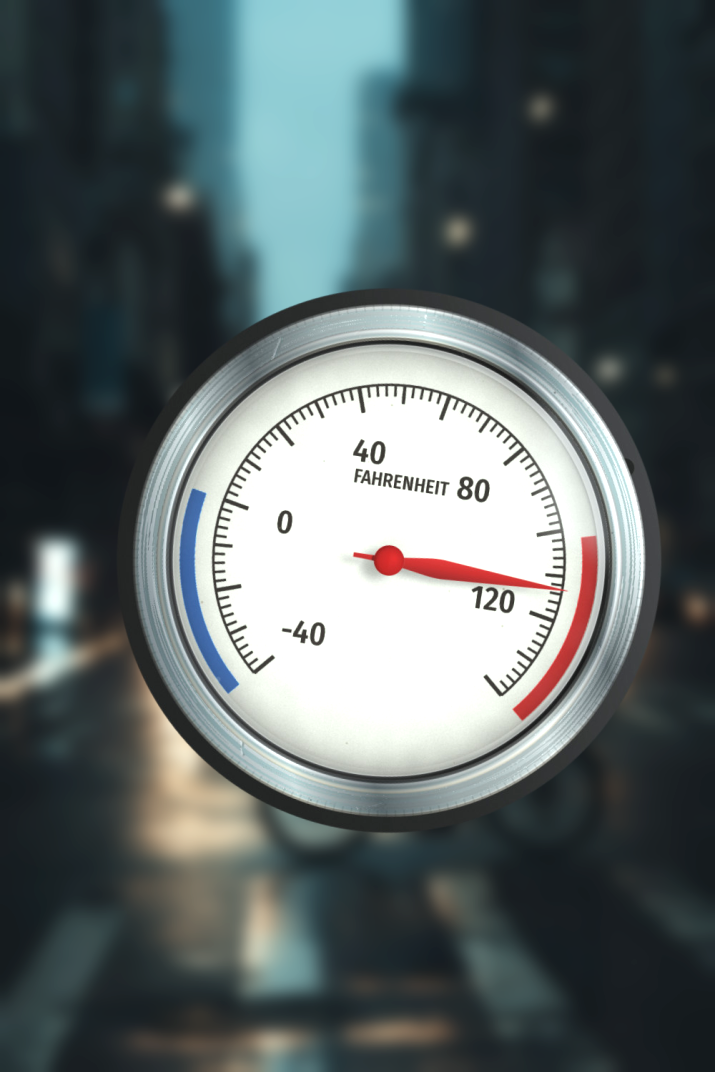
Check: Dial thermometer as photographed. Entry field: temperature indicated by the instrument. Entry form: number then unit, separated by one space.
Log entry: 113 °F
